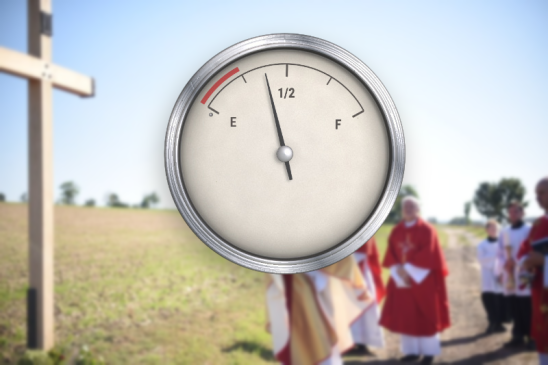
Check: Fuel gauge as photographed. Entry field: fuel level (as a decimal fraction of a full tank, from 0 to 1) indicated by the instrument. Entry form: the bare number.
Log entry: 0.375
